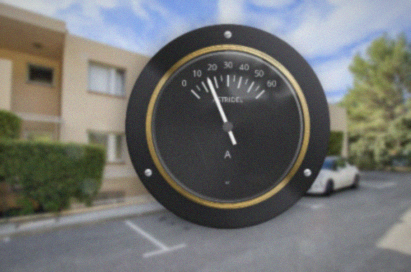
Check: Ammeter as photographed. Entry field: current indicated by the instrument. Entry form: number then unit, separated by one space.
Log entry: 15 A
